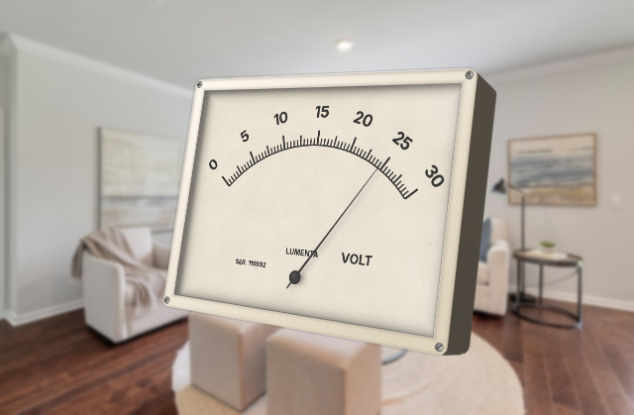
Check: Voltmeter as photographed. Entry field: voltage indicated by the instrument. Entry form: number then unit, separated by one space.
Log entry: 25 V
